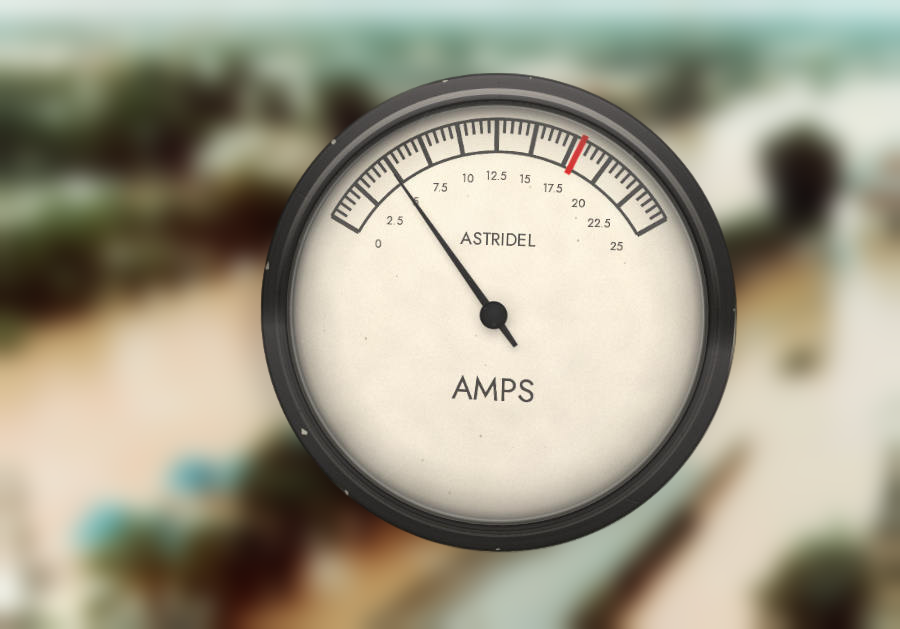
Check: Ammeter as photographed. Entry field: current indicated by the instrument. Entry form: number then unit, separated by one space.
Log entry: 5 A
